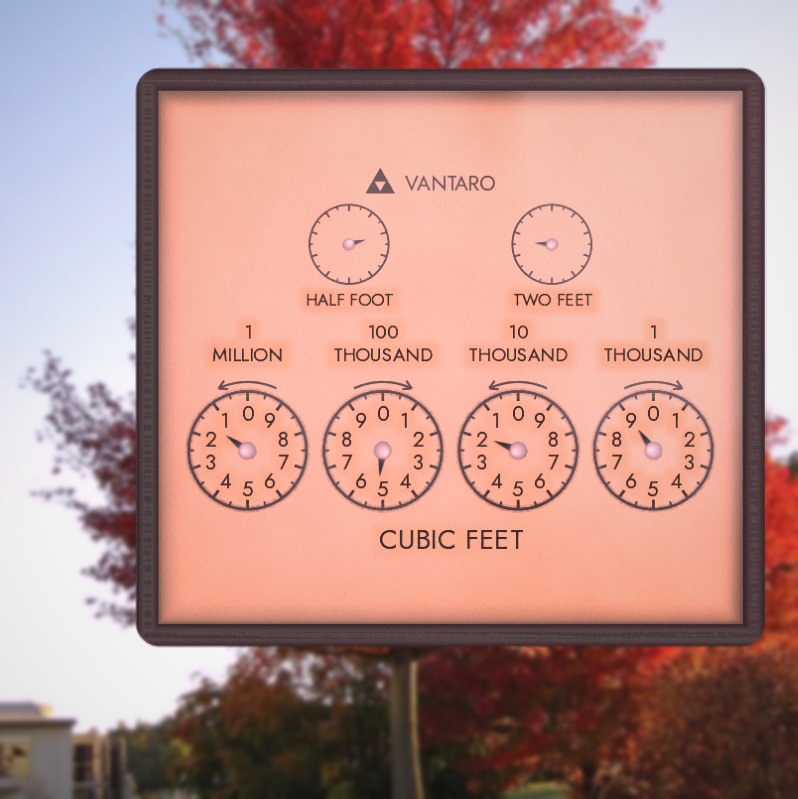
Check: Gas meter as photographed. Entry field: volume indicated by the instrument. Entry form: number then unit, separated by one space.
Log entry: 151900 ft³
